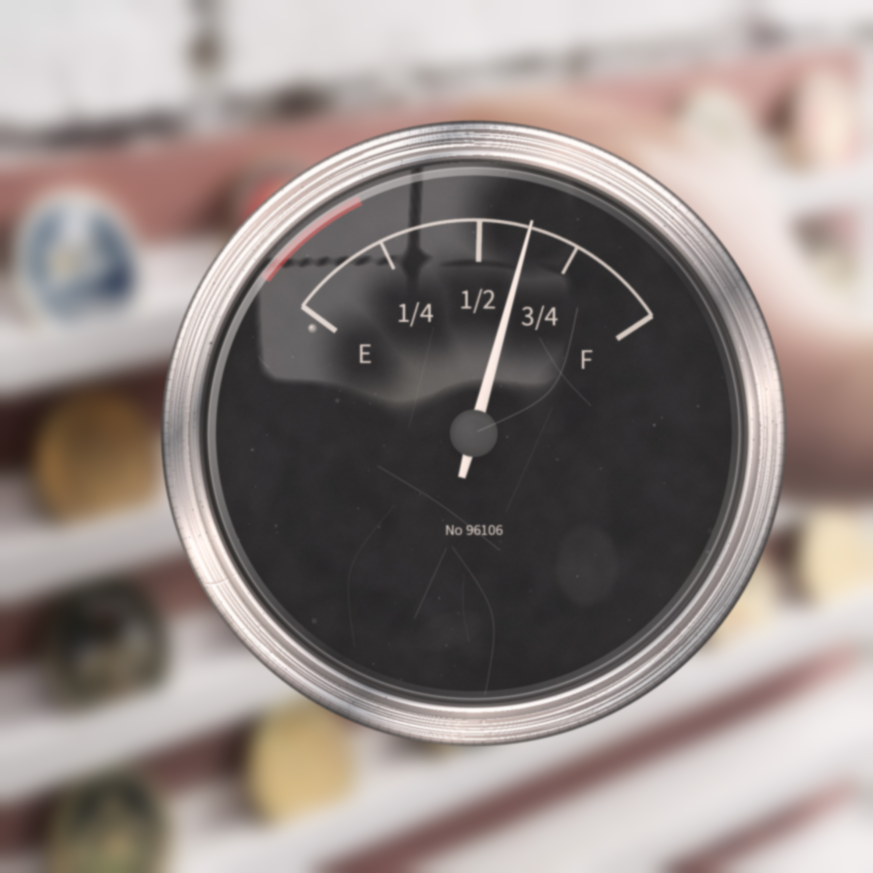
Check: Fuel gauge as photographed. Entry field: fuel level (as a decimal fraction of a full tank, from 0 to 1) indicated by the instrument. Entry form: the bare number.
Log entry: 0.625
